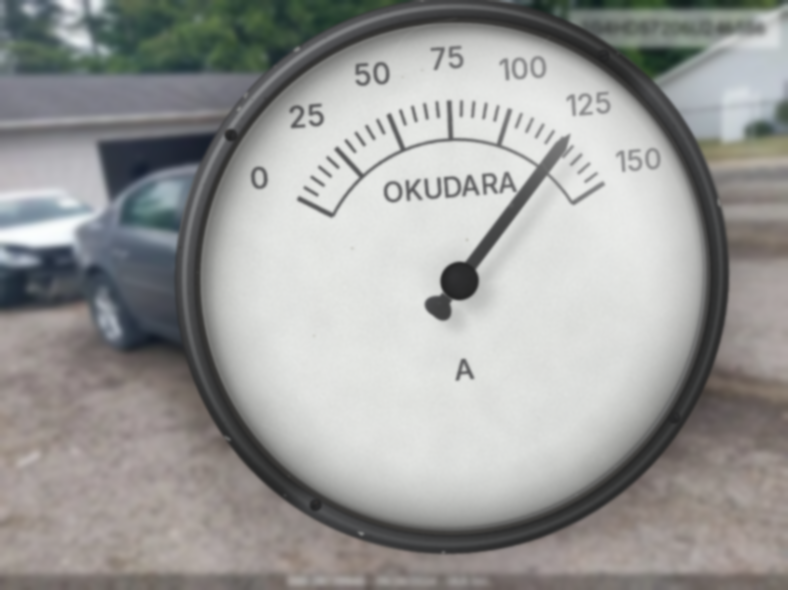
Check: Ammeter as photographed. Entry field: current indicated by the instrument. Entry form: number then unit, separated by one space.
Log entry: 125 A
